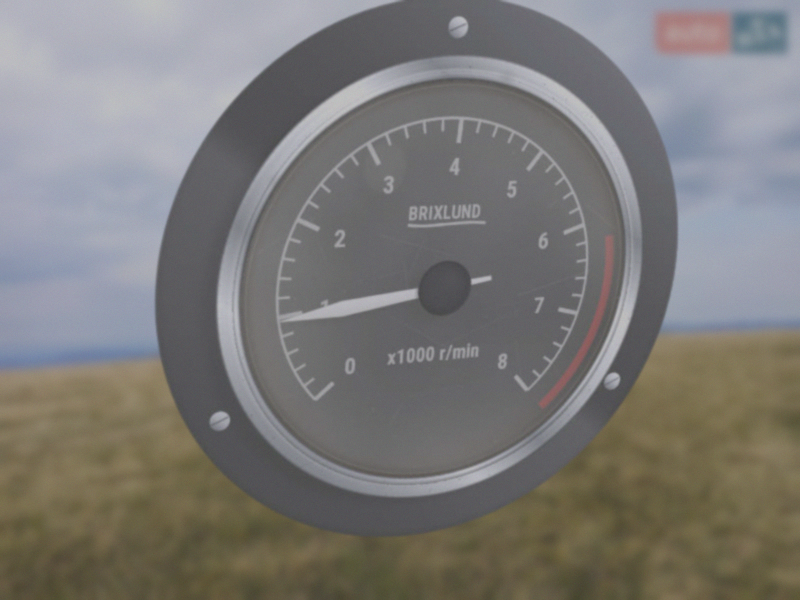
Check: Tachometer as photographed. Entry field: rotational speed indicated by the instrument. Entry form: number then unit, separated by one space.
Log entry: 1000 rpm
